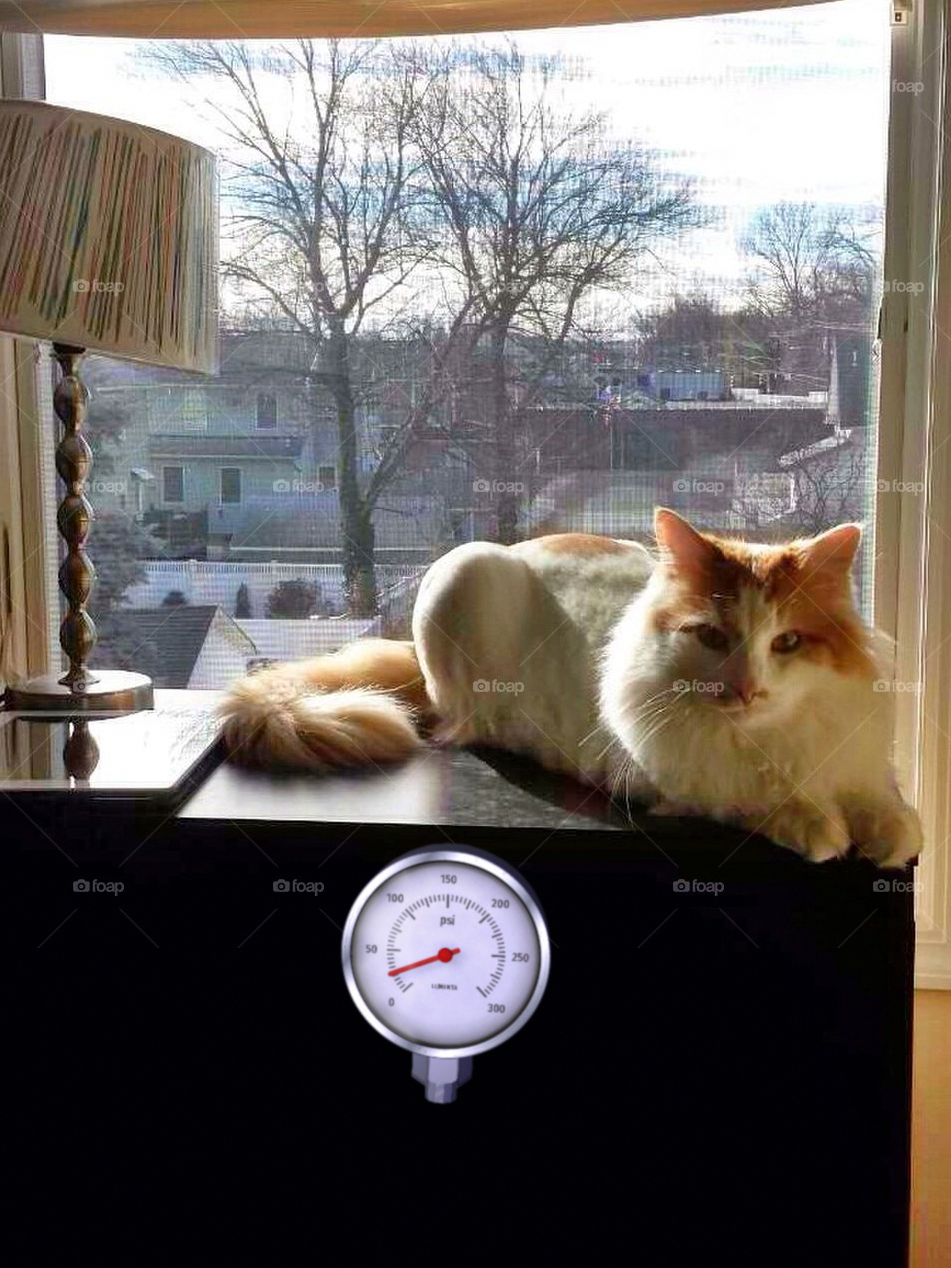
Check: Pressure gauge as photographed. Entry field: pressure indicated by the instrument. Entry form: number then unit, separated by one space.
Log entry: 25 psi
